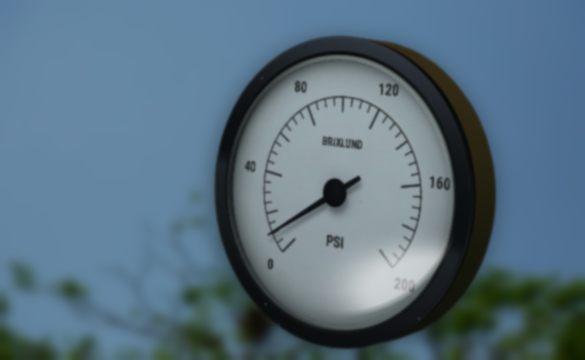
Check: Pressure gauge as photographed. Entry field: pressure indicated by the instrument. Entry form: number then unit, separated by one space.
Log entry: 10 psi
